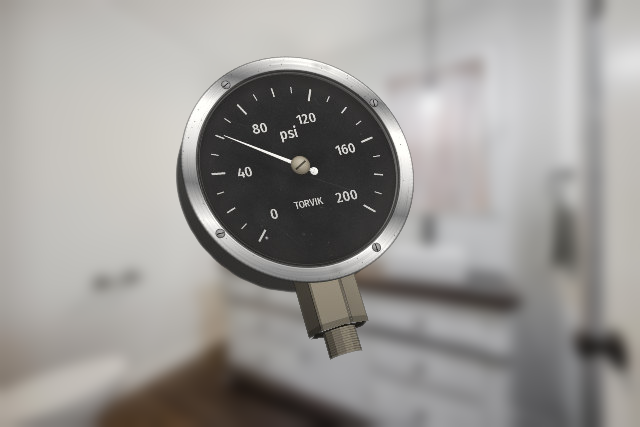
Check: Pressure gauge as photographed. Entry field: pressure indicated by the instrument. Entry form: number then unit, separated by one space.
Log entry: 60 psi
